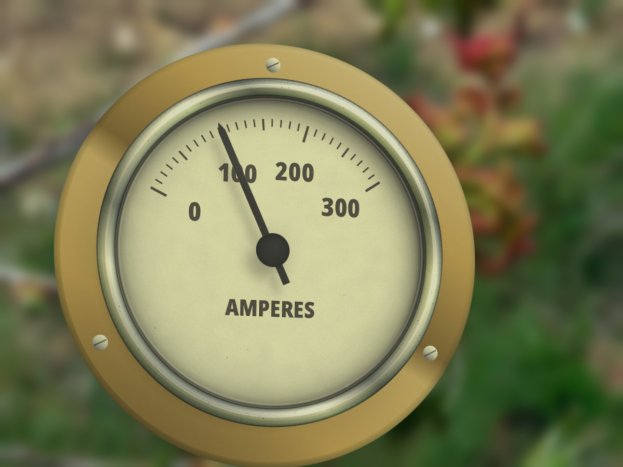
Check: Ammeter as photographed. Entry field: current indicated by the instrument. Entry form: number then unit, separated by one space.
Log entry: 100 A
